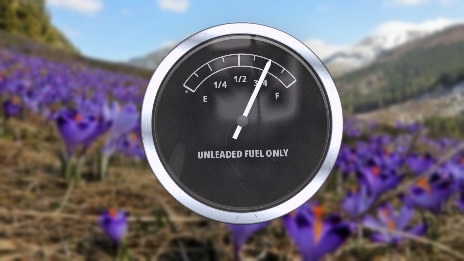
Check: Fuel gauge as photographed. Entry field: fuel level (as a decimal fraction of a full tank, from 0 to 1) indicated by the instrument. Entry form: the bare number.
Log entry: 0.75
